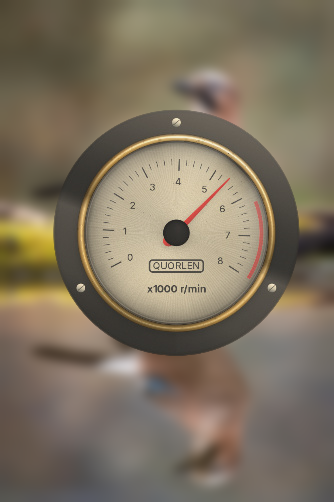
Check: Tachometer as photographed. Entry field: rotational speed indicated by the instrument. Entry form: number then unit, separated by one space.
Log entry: 5400 rpm
